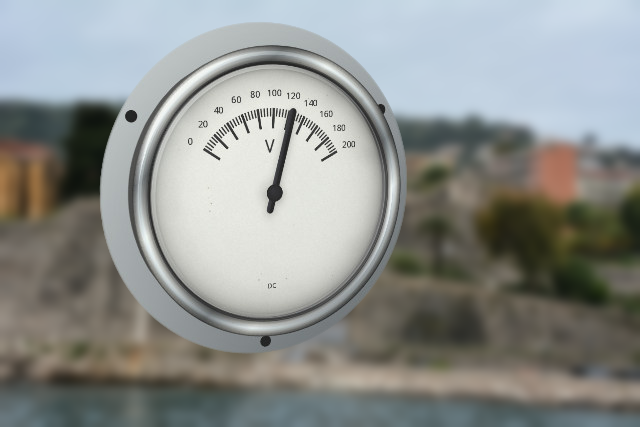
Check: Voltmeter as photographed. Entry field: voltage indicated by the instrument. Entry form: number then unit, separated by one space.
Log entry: 120 V
